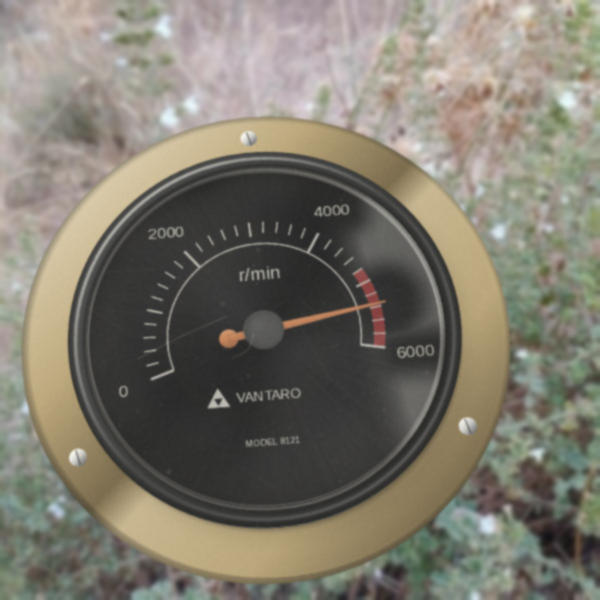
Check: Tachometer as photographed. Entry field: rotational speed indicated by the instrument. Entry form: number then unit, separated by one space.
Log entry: 5400 rpm
